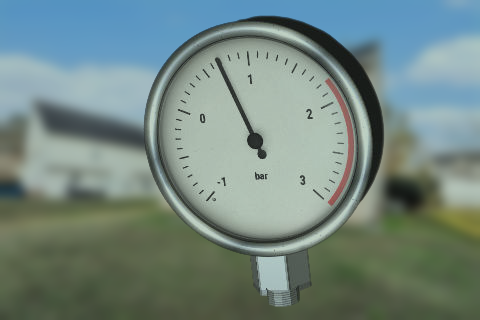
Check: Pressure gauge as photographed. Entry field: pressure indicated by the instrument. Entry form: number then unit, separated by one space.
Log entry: 0.7 bar
